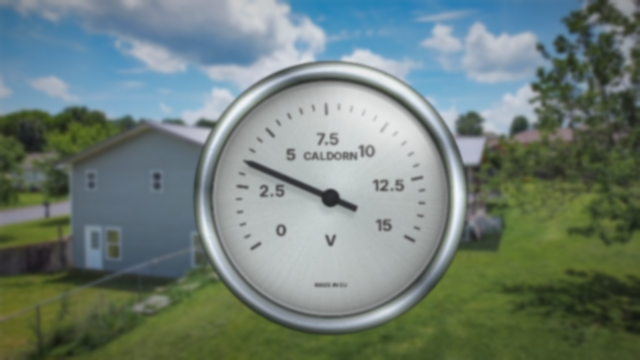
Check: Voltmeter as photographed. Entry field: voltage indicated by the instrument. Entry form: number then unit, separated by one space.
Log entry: 3.5 V
